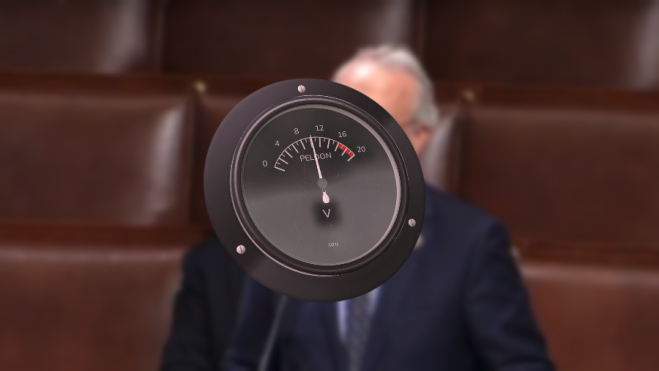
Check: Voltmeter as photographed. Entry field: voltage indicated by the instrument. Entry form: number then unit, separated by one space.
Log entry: 10 V
